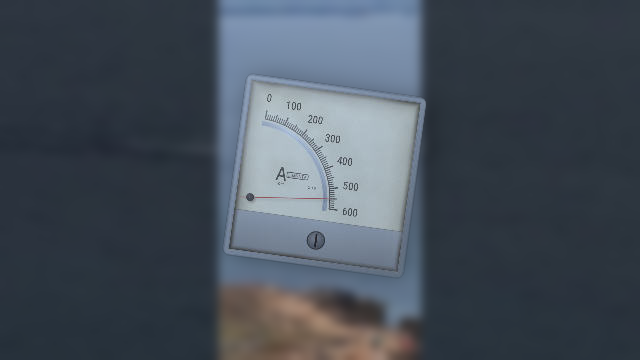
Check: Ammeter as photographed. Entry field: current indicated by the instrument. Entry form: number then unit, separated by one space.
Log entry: 550 A
